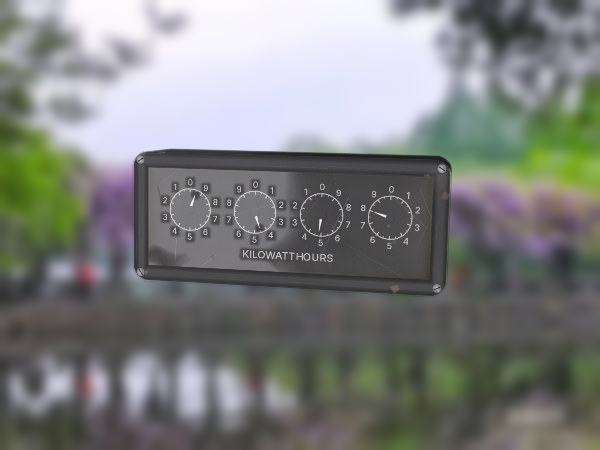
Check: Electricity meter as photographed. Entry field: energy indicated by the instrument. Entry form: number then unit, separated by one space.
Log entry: 9448 kWh
